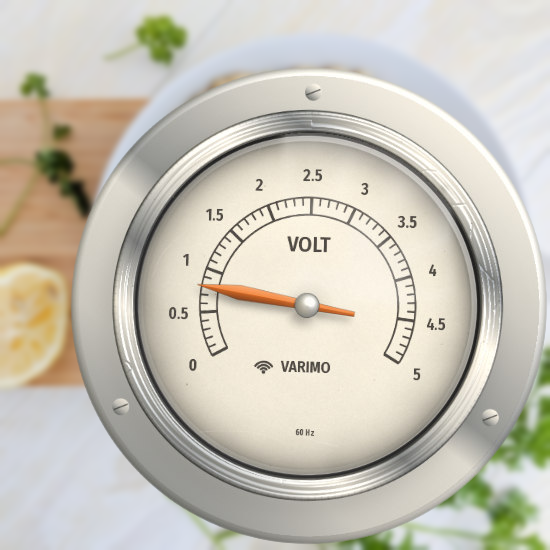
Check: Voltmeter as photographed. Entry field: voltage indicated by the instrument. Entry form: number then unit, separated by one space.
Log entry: 0.8 V
